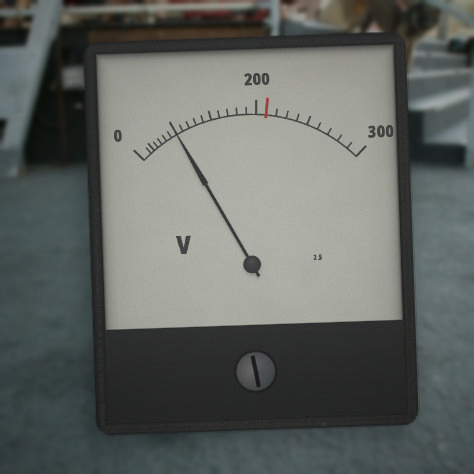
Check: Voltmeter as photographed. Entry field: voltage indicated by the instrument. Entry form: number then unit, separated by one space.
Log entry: 100 V
